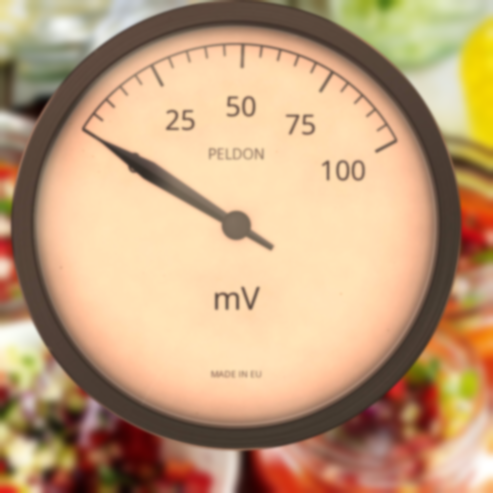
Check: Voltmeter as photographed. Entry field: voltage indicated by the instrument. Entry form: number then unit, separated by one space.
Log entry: 0 mV
